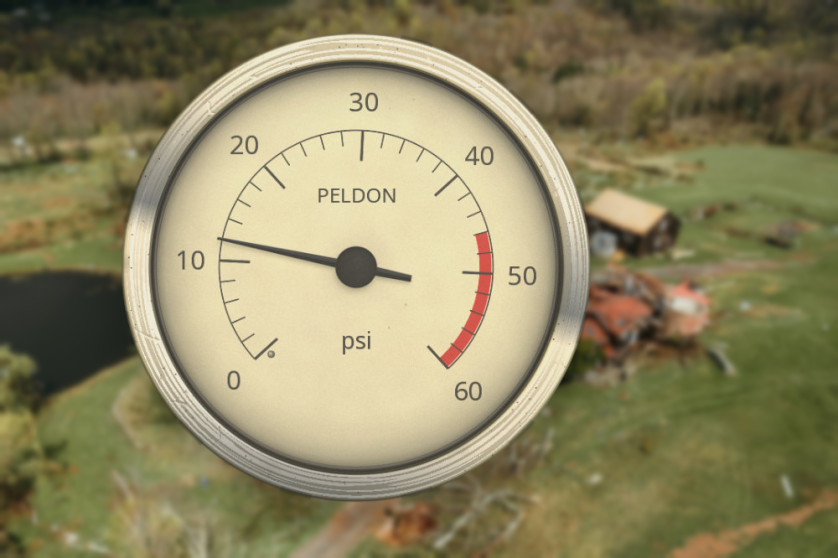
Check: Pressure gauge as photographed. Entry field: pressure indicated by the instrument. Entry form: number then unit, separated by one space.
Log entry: 12 psi
